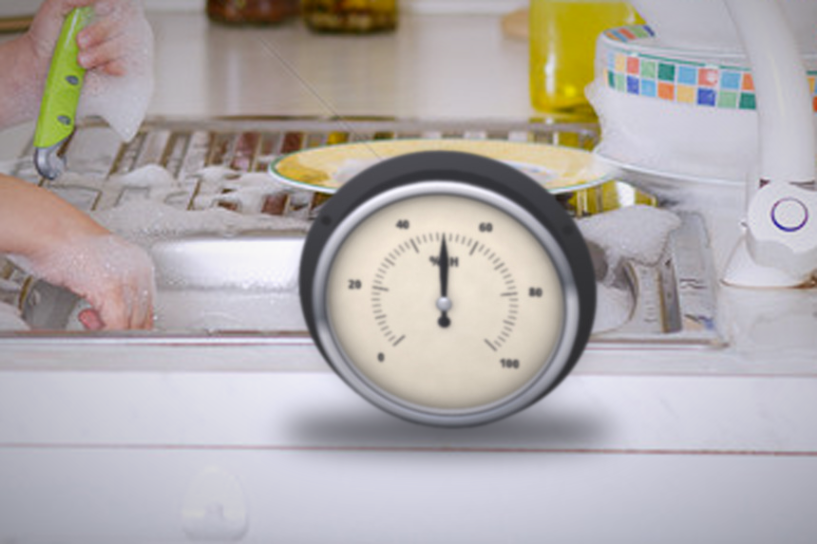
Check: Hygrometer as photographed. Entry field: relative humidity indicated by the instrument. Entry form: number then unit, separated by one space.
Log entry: 50 %
